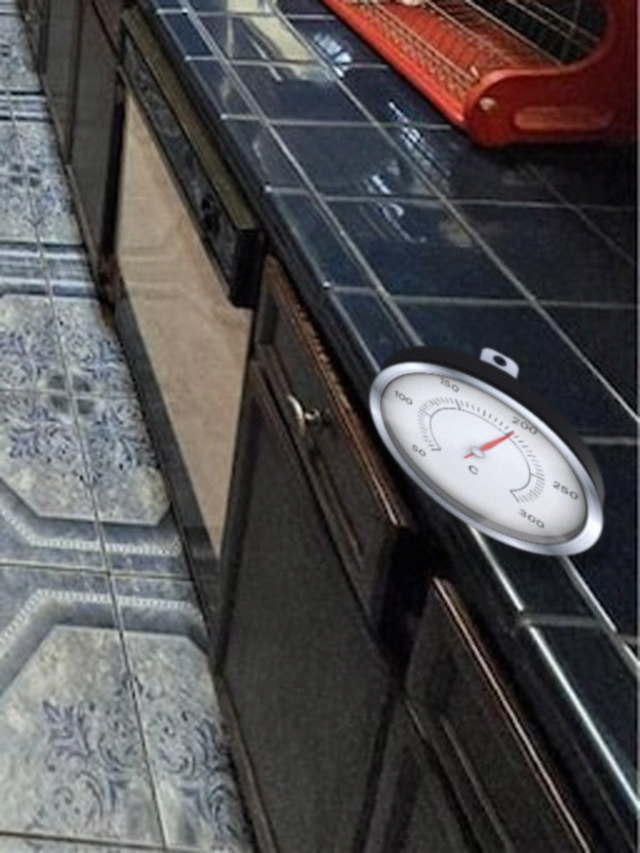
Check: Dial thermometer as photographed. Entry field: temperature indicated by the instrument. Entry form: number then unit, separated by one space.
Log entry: 200 °C
